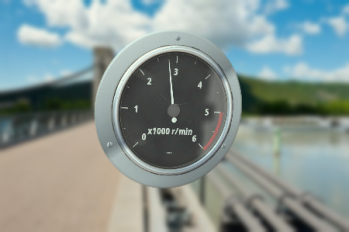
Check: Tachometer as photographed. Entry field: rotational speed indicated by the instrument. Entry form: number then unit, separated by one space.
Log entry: 2750 rpm
